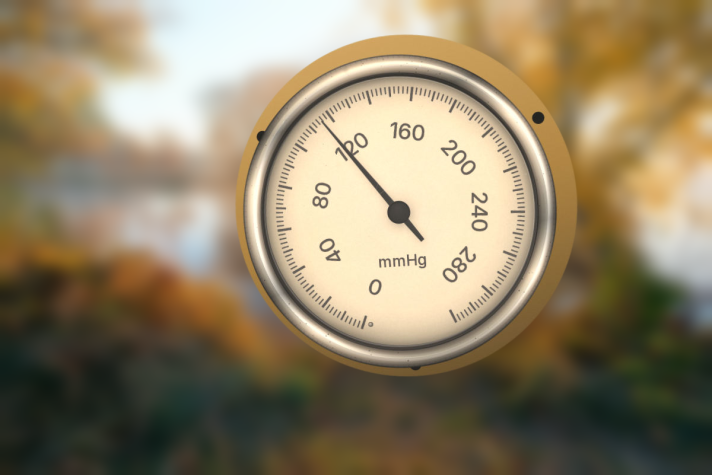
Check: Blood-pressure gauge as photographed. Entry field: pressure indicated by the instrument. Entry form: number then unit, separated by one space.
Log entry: 116 mmHg
